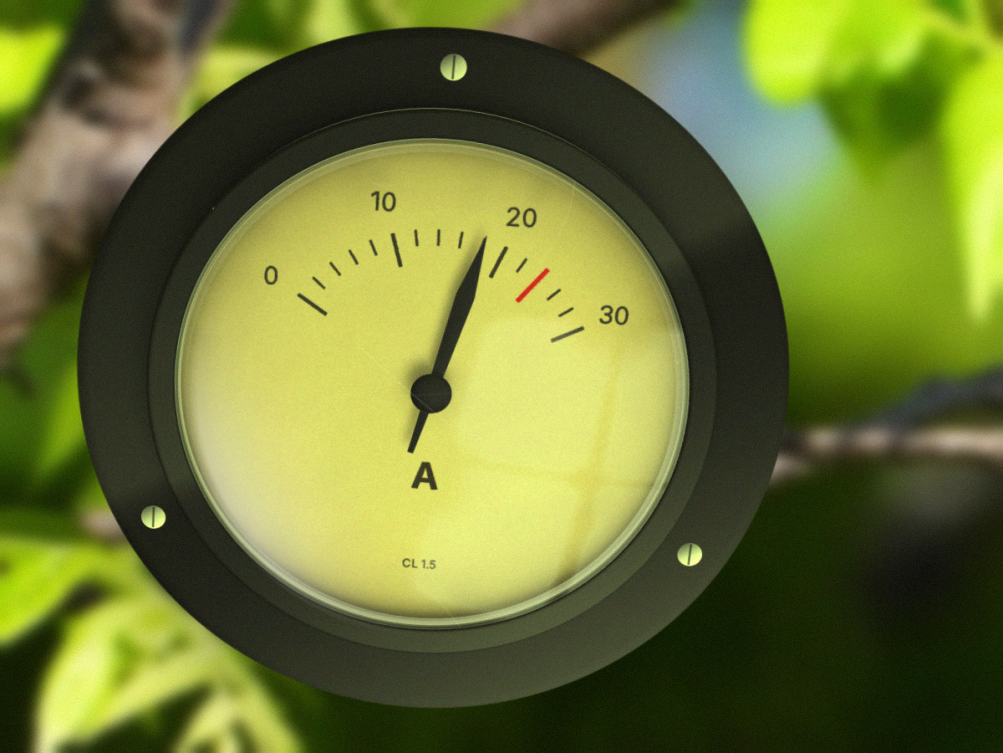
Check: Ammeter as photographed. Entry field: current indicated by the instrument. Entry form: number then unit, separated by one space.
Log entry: 18 A
